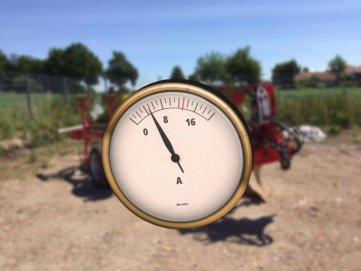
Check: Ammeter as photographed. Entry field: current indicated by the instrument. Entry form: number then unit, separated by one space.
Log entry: 5 A
